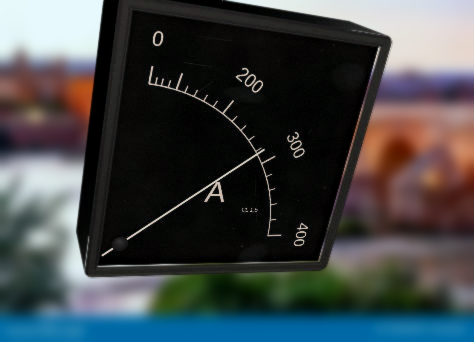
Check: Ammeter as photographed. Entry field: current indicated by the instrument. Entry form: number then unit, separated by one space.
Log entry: 280 A
